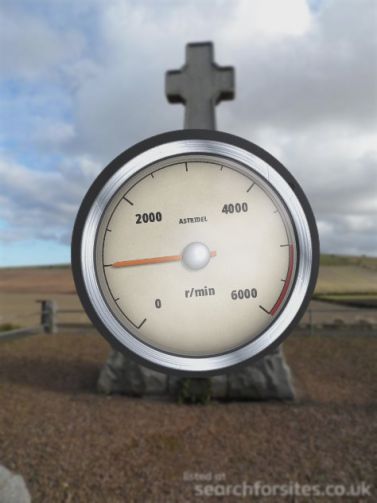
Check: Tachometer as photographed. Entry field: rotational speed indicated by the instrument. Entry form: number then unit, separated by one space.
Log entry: 1000 rpm
